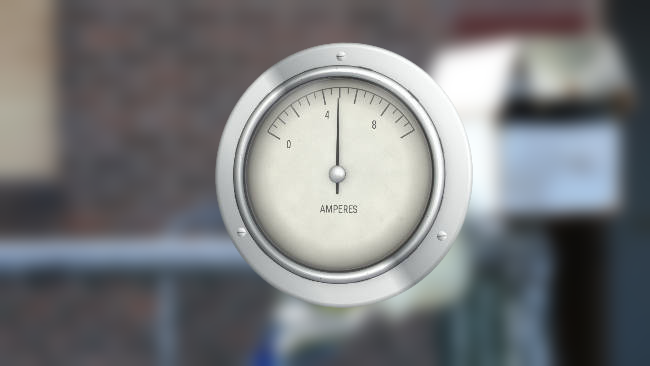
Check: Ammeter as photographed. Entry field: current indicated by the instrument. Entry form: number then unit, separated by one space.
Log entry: 5 A
